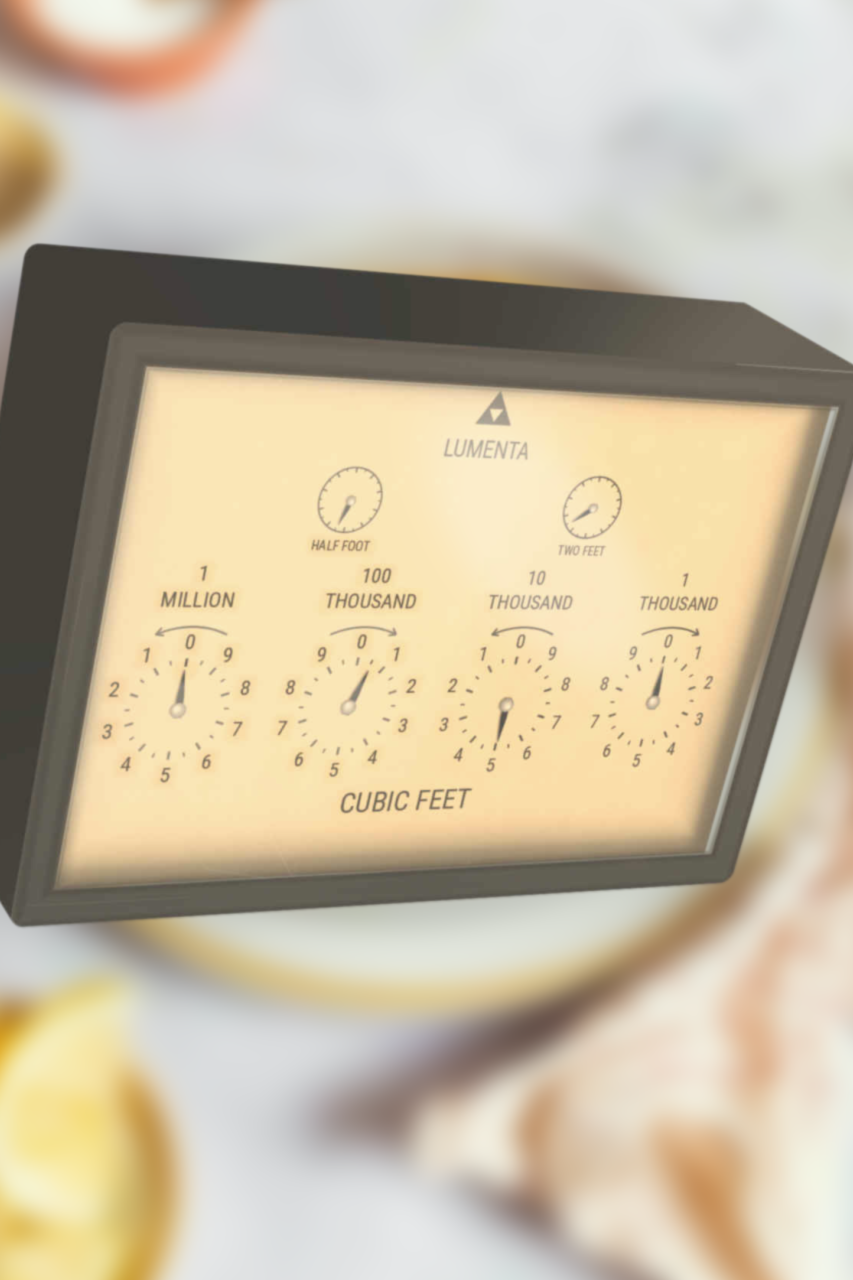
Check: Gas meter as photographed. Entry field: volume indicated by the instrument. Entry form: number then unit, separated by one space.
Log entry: 5000 ft³
